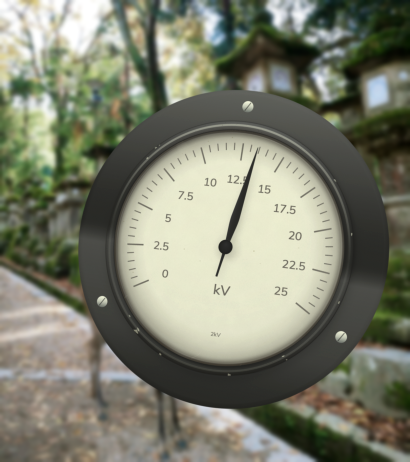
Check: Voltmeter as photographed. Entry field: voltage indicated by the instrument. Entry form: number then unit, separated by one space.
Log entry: 13.5 kV
